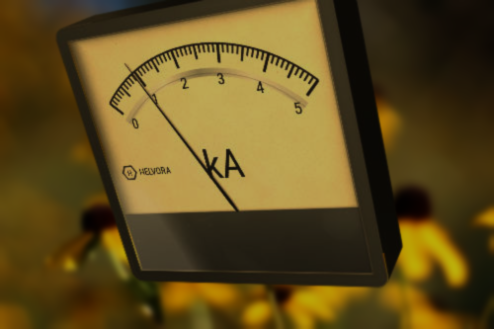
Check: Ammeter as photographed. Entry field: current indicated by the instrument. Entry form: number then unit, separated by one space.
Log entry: 1 kA
